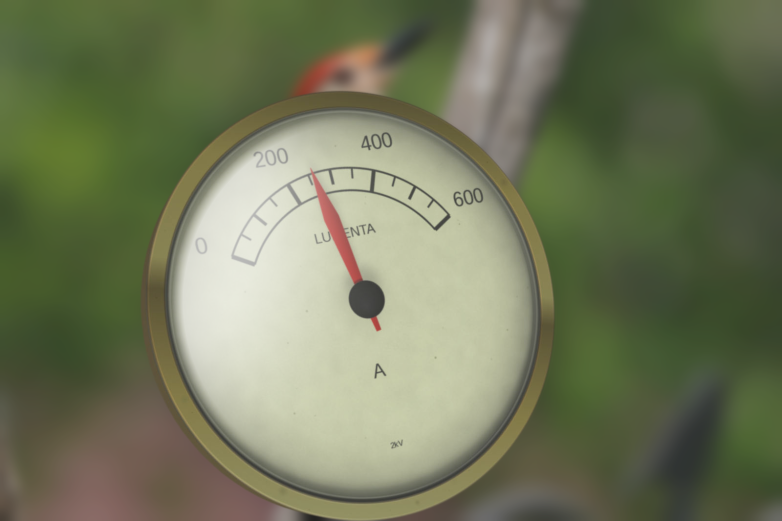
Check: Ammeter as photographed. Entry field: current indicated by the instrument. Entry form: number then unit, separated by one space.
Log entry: 250 A
